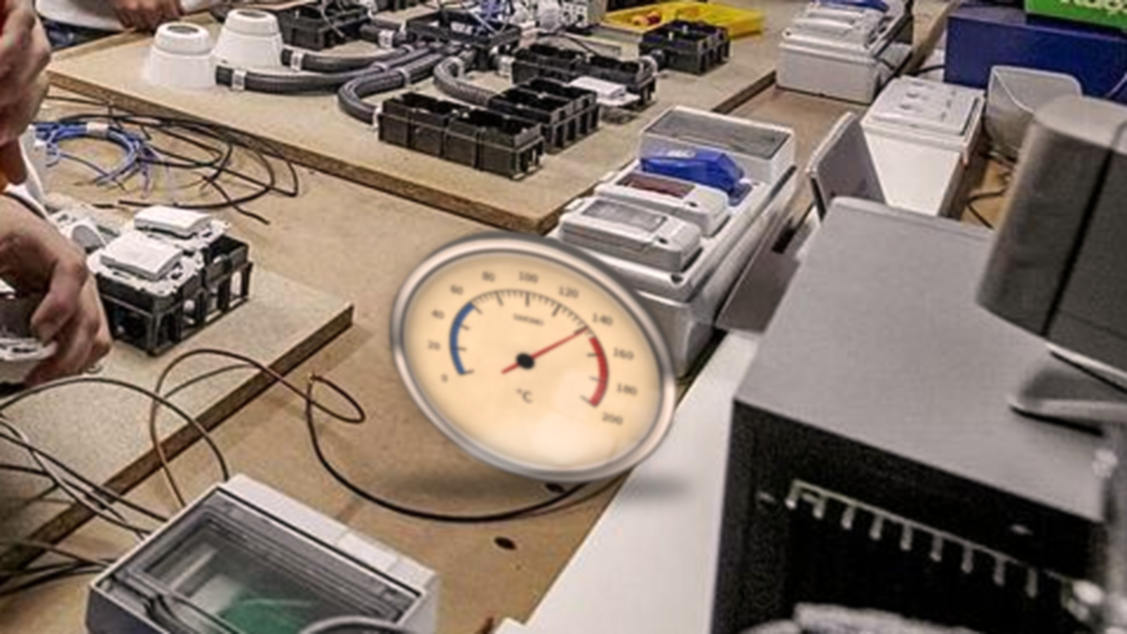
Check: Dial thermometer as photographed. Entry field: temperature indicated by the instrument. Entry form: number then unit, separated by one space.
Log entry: 140 °C
